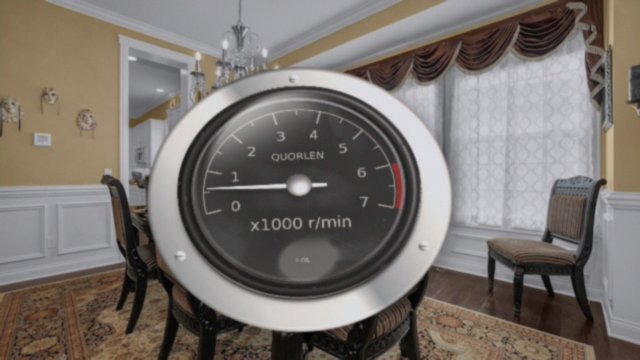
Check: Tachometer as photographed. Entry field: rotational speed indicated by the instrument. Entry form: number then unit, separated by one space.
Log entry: 500 rpm
